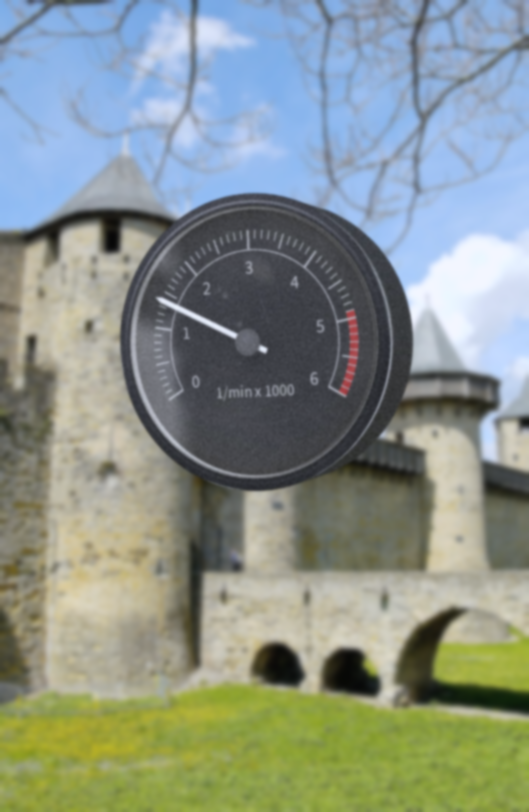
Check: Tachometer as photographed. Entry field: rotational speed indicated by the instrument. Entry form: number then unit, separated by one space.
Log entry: 1400 rpm
